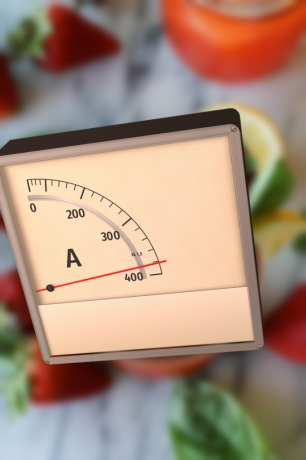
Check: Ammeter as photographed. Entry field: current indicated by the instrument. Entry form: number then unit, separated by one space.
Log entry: 380 A
